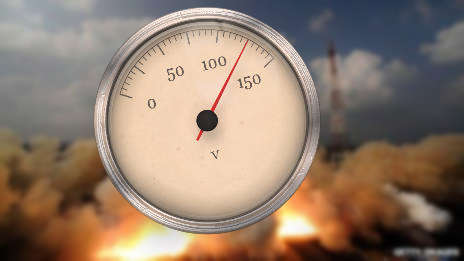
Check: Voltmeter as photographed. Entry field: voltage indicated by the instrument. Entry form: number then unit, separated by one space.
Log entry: 125 V
